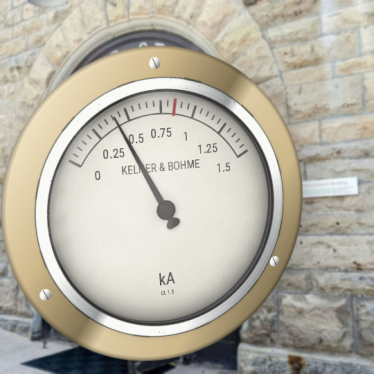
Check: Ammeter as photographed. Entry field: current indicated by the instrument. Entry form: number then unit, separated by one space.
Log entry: 0.4 kA
